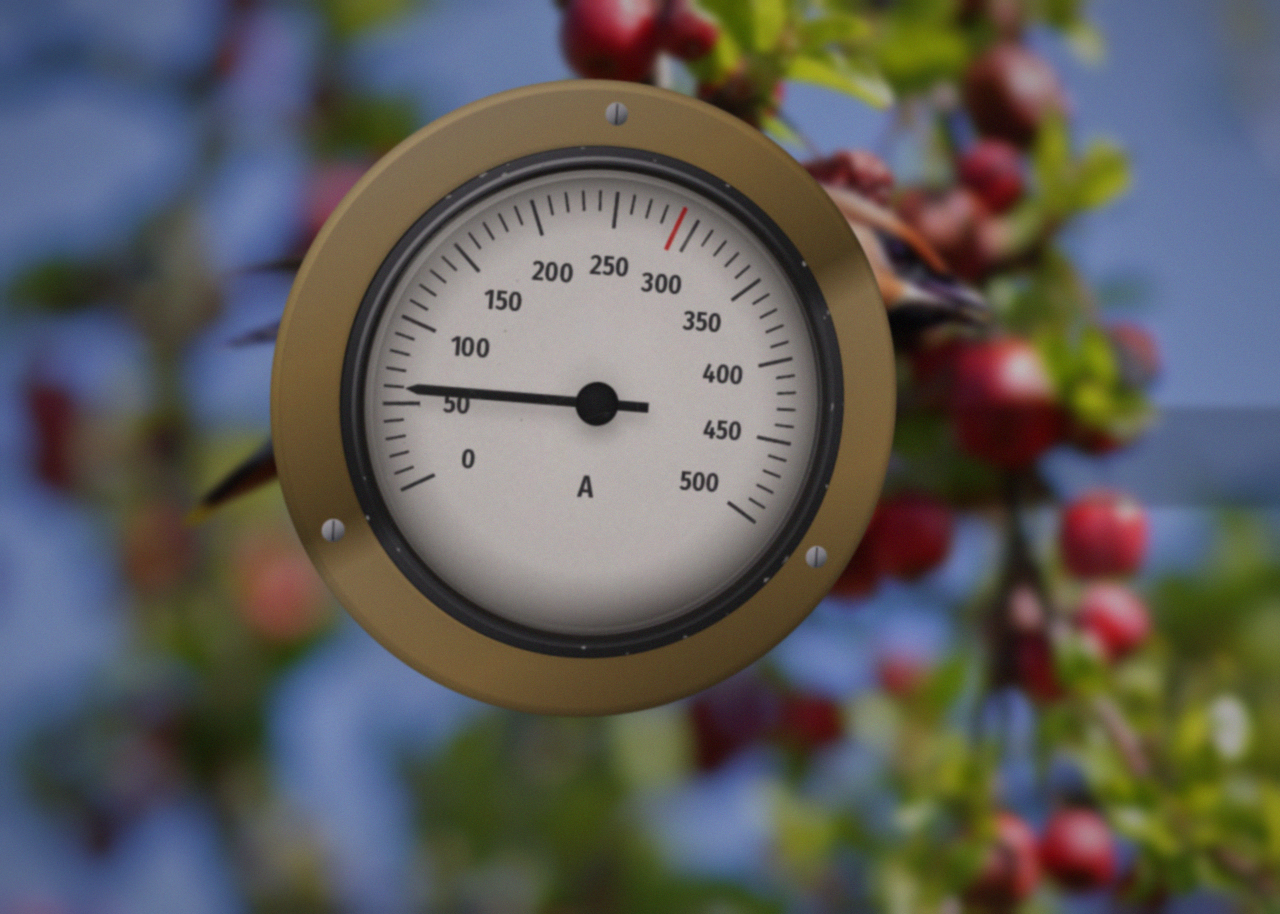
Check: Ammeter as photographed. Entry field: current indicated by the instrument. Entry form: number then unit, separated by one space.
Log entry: 60 A
